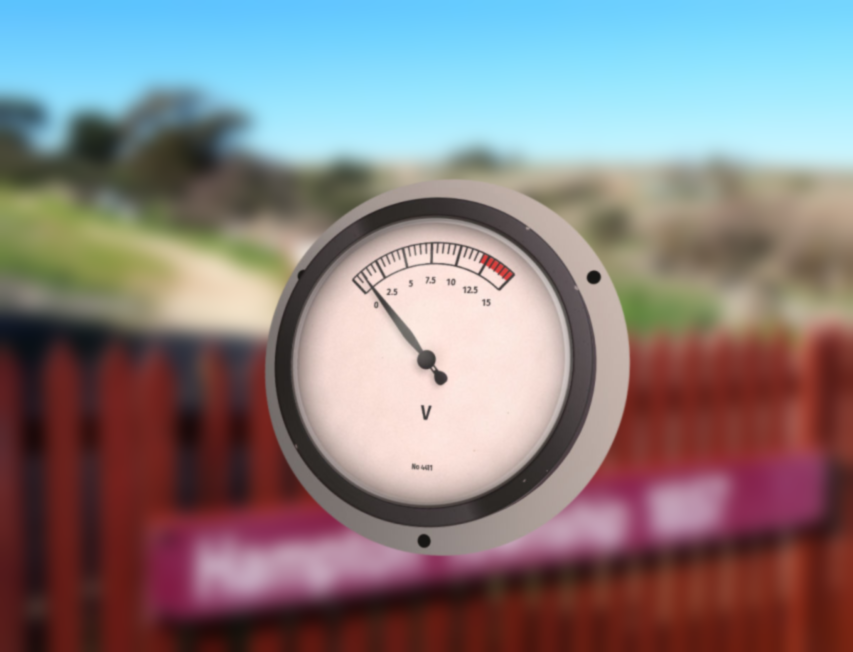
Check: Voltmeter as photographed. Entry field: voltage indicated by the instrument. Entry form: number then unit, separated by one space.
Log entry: 1 V
